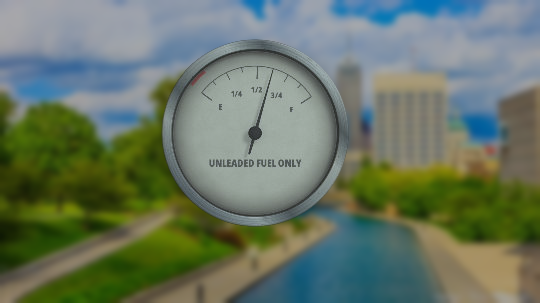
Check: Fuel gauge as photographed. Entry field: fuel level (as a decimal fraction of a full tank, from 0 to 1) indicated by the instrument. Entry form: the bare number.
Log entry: 0.625
